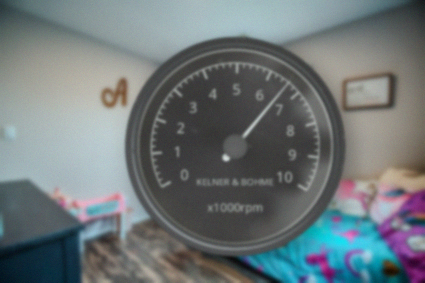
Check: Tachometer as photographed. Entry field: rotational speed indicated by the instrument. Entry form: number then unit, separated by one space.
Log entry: 6600 rpm
